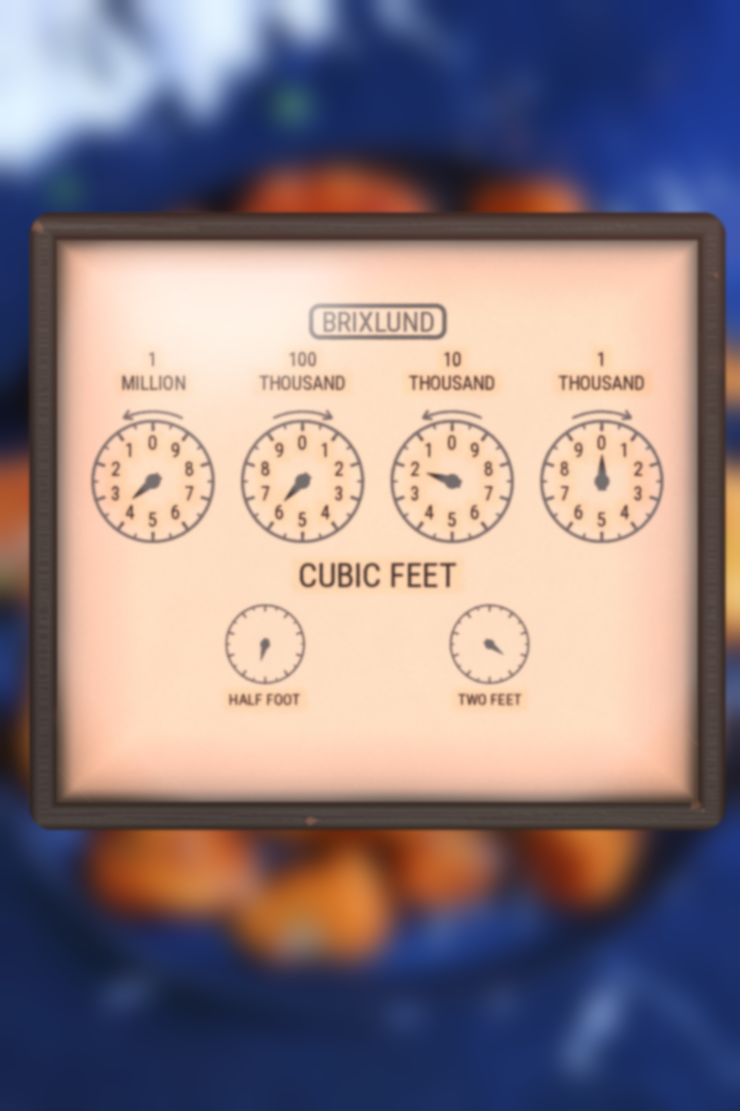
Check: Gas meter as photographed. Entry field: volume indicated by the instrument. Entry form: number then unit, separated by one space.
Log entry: 362000 ft³
